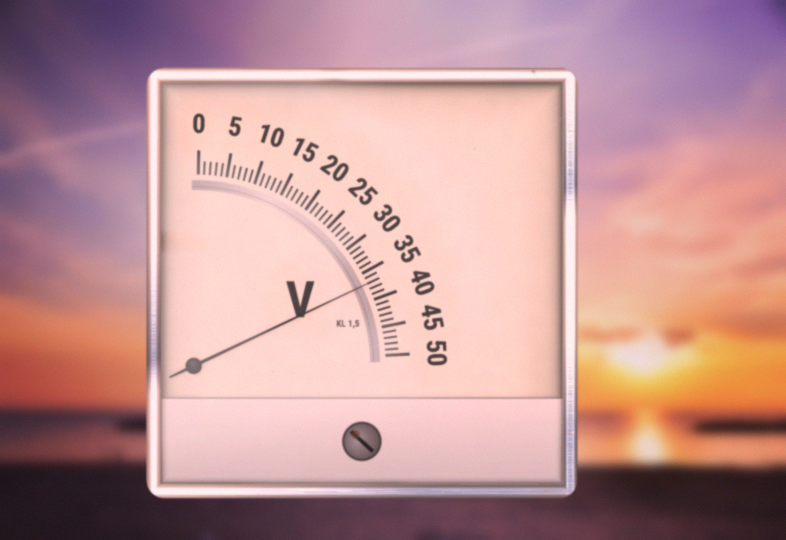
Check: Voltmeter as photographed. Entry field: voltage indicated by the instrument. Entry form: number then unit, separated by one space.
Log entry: 37 V
